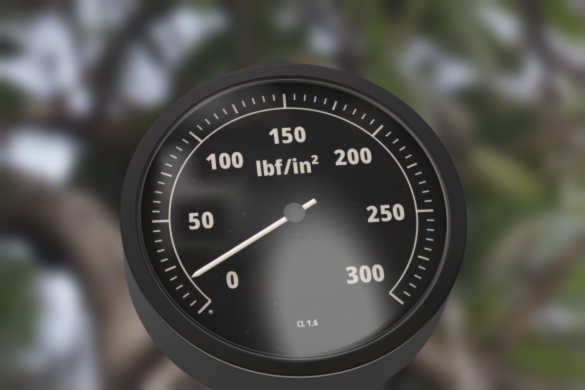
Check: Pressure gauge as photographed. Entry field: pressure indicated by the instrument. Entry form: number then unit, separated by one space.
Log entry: 15 psi
